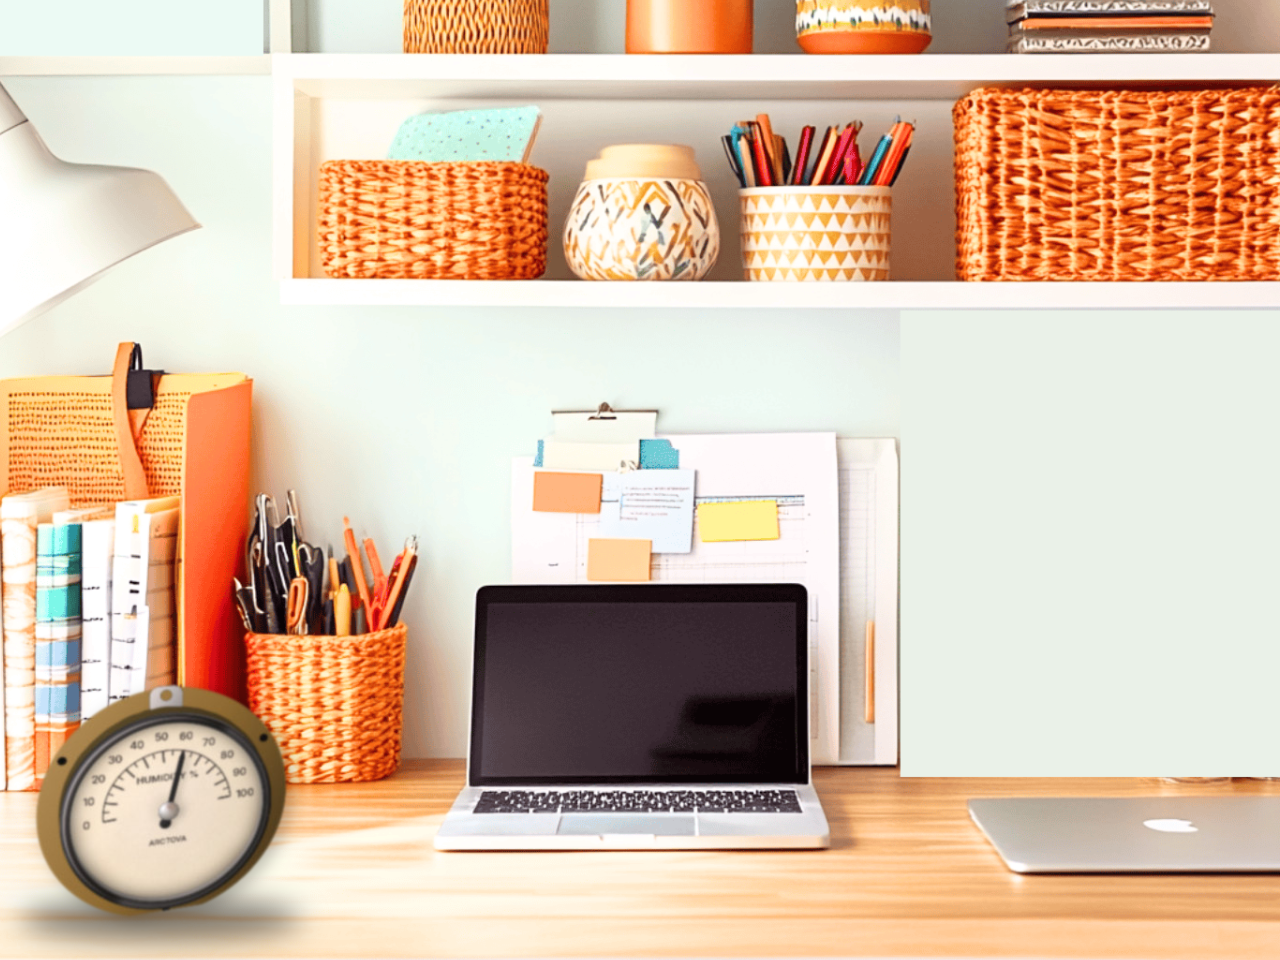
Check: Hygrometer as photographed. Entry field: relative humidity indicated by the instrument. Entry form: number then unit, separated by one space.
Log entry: 60 %
